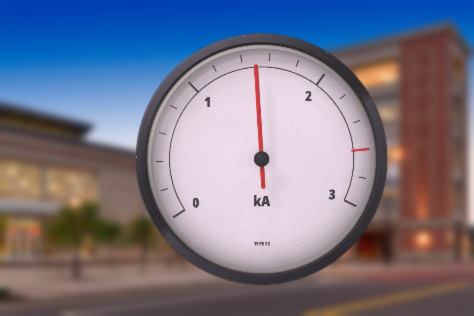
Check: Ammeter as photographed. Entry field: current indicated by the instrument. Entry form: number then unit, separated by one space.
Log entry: 1.5 kA
